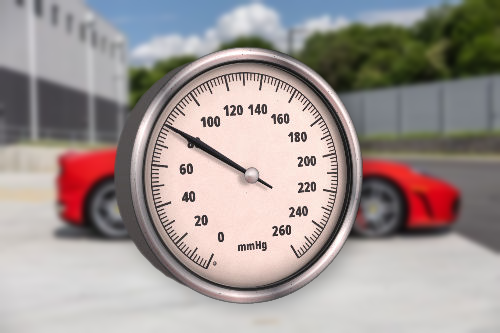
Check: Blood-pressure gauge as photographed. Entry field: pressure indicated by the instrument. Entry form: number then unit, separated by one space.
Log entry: 80 mmHg
